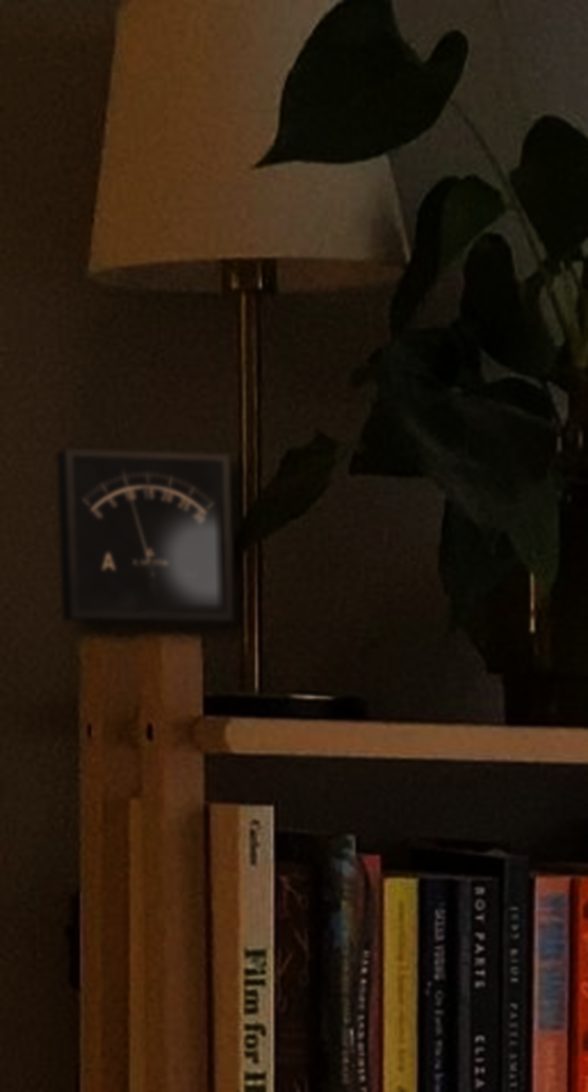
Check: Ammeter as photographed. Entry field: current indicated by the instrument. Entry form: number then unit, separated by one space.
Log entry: 10 A
